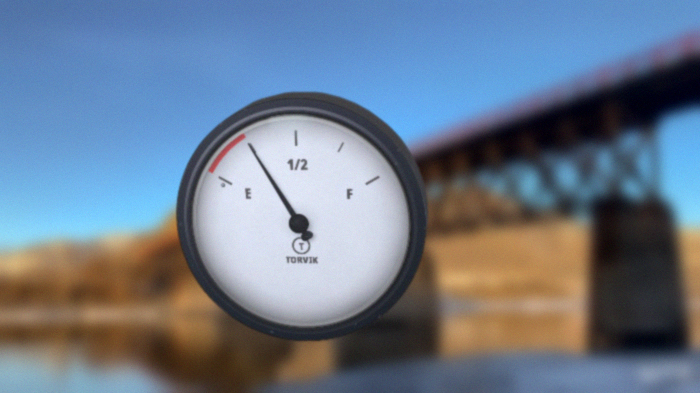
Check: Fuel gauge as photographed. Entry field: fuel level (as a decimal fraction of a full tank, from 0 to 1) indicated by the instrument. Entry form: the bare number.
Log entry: 0.25
